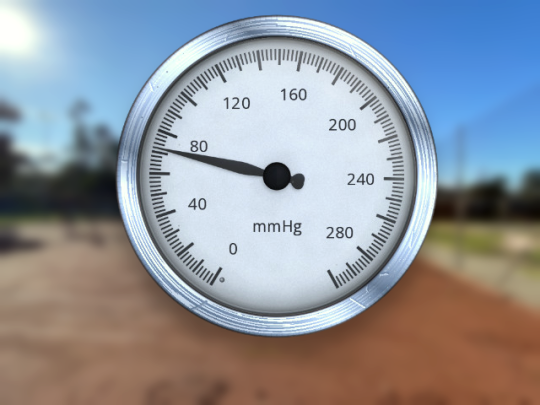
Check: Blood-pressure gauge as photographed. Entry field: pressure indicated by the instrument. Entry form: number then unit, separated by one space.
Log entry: 72 mmHg
